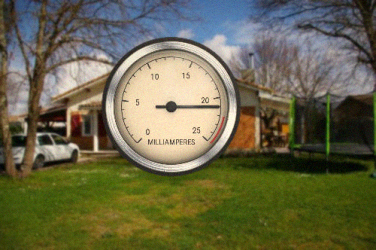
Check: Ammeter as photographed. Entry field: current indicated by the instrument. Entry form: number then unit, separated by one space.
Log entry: 21 mA
